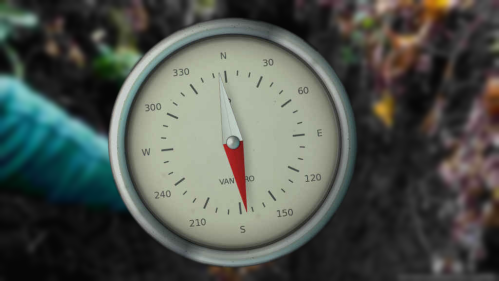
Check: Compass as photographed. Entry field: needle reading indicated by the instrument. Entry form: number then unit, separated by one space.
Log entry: 175 °
